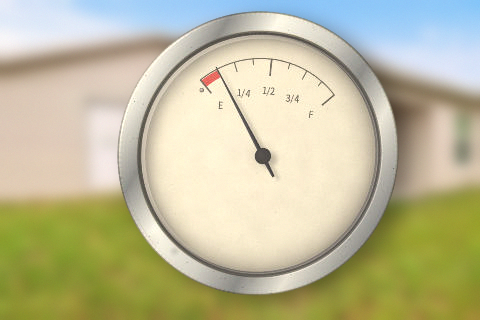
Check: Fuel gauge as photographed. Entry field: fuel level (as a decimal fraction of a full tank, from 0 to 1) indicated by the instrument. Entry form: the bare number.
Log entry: 0.125
